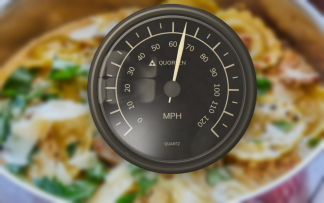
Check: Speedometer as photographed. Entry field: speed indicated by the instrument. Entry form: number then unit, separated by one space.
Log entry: 65 mph
